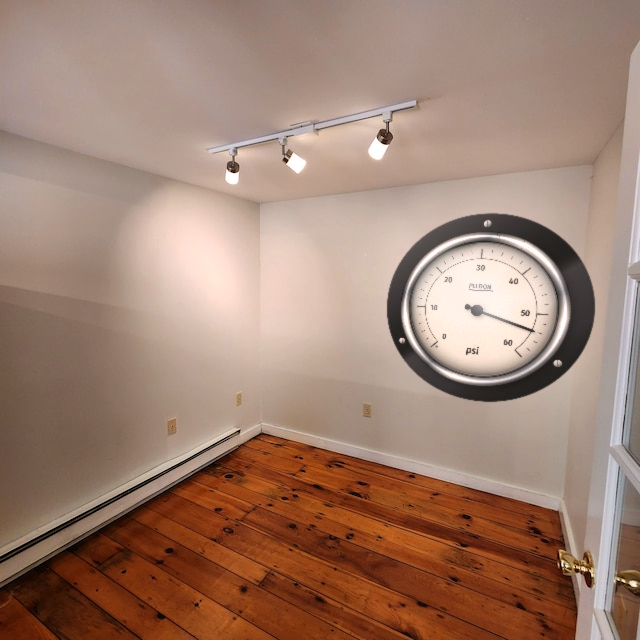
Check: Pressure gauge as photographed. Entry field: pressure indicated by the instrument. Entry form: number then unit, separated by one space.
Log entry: 54 psi
